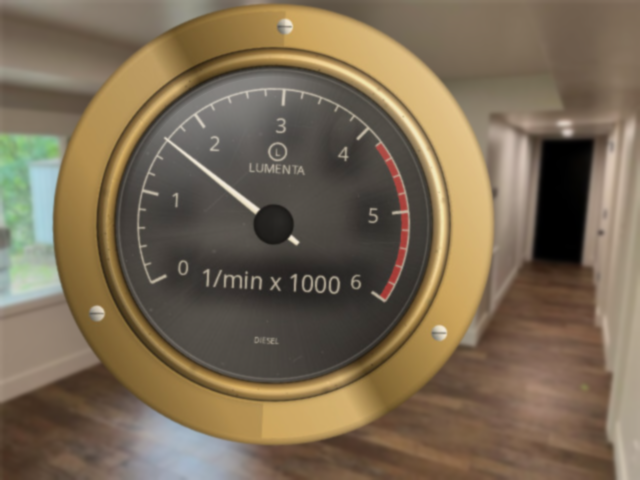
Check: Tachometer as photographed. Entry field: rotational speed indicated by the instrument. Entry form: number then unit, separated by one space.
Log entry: 1600 rpm
